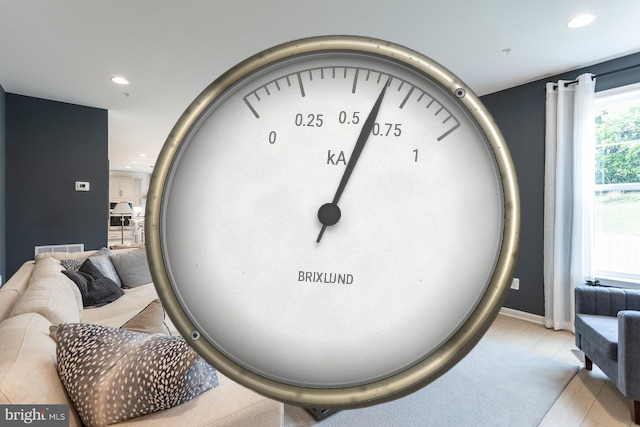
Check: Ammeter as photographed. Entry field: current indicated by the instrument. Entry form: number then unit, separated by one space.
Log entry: 0.65 kA
